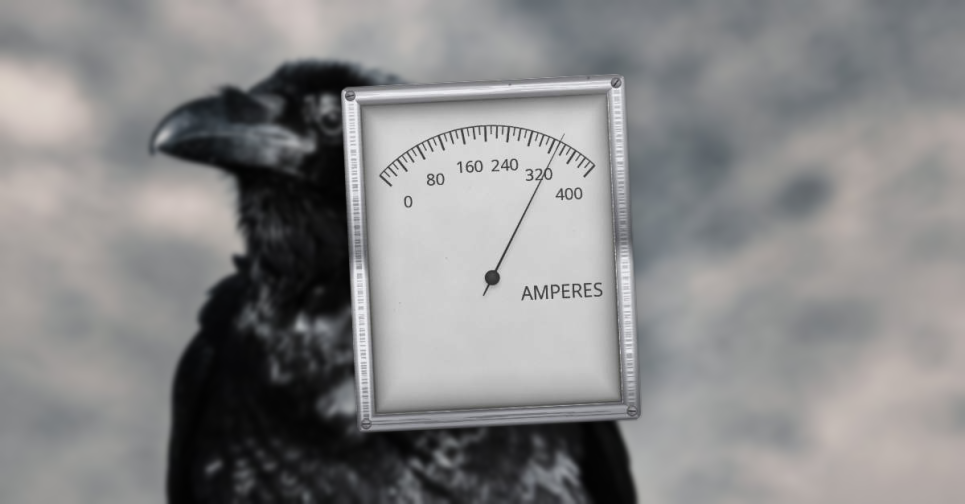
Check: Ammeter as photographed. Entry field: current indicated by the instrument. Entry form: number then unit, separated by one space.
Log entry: 330 A
